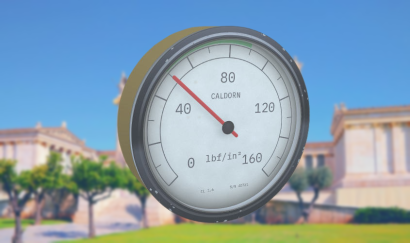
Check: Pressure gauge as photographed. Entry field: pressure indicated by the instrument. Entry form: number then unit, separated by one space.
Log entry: 50 psi
